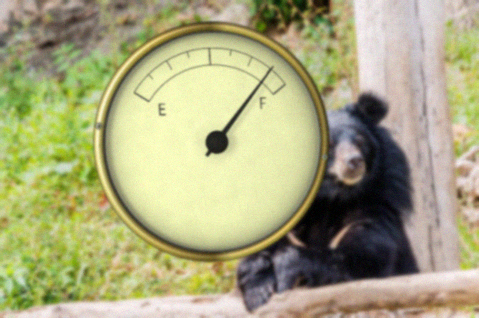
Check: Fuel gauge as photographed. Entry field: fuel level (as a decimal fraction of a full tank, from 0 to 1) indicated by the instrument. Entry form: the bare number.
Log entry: 0.875
